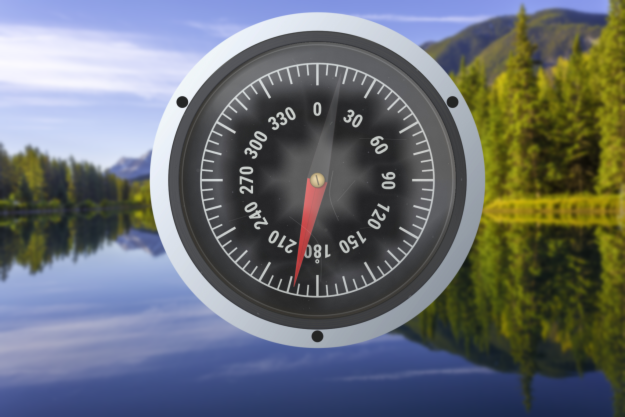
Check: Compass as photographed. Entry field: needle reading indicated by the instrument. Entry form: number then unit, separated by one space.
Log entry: 192.5 °
